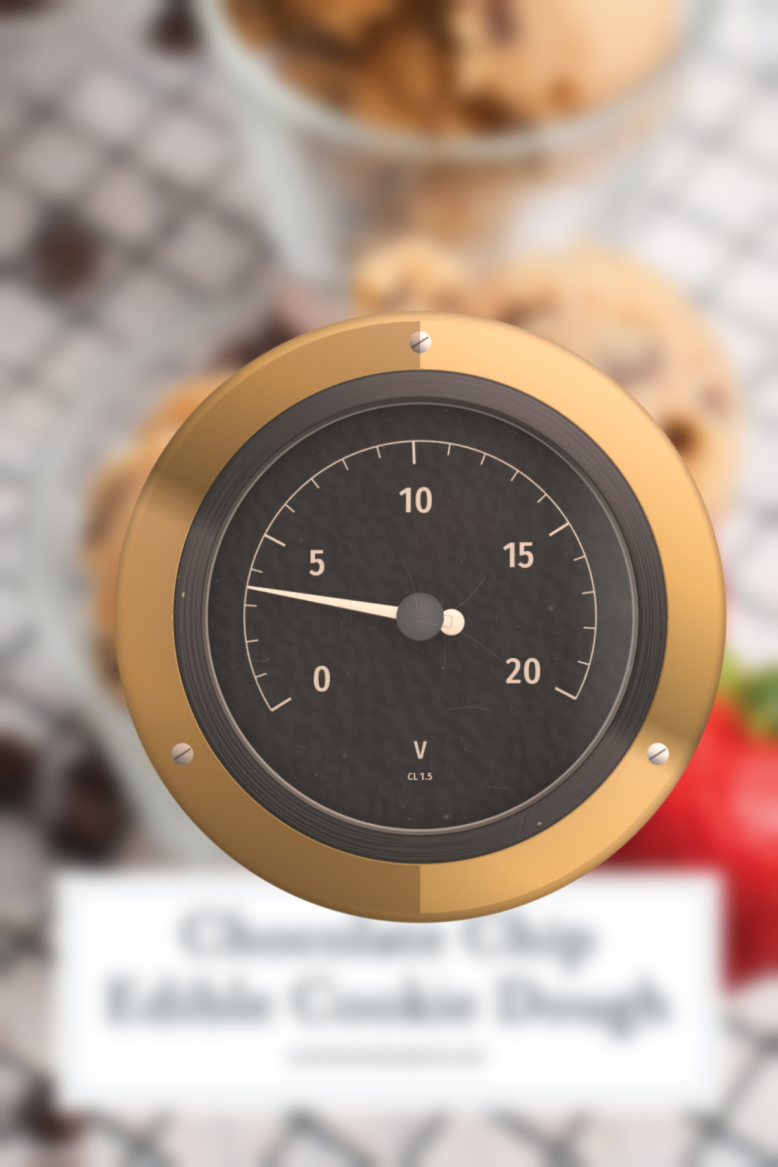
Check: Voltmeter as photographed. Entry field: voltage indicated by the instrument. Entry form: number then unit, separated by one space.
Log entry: 3.5 V
